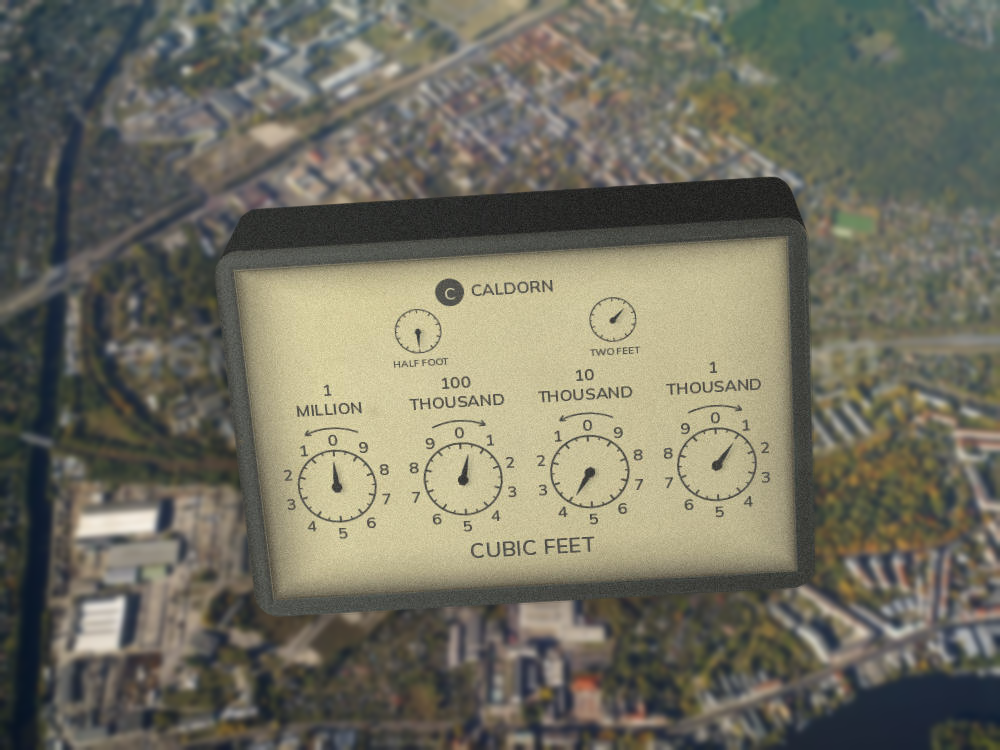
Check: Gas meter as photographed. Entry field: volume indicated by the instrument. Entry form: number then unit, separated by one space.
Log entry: 4100 ft³
